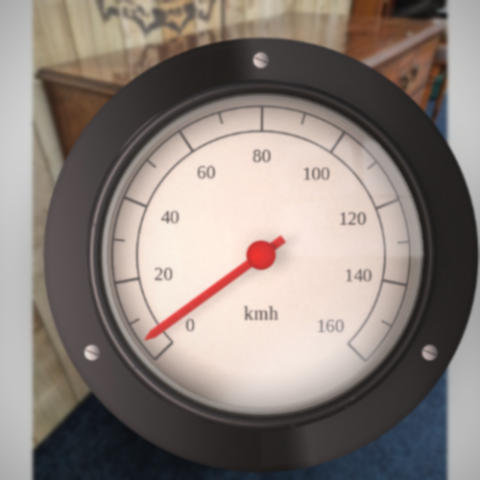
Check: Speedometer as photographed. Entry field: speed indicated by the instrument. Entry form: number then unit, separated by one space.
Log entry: 5 km/h
